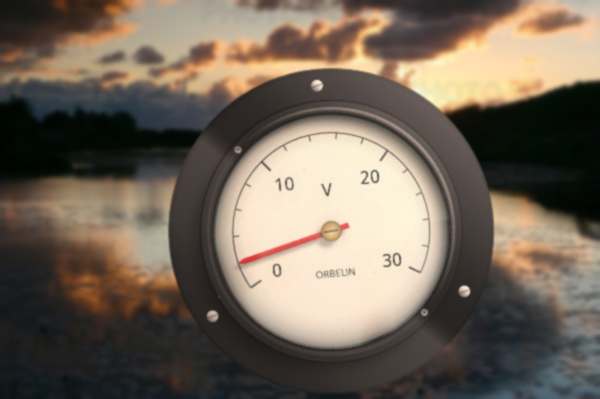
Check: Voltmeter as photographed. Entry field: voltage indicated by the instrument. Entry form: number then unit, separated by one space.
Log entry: 2 V
